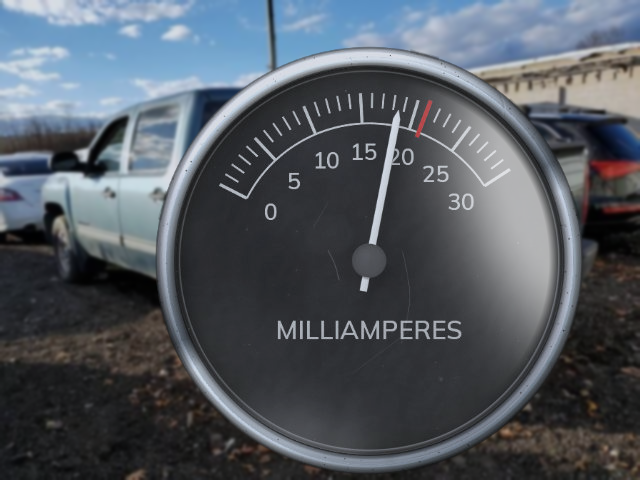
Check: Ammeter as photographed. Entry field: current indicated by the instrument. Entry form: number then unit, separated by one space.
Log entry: 18.5 mA
